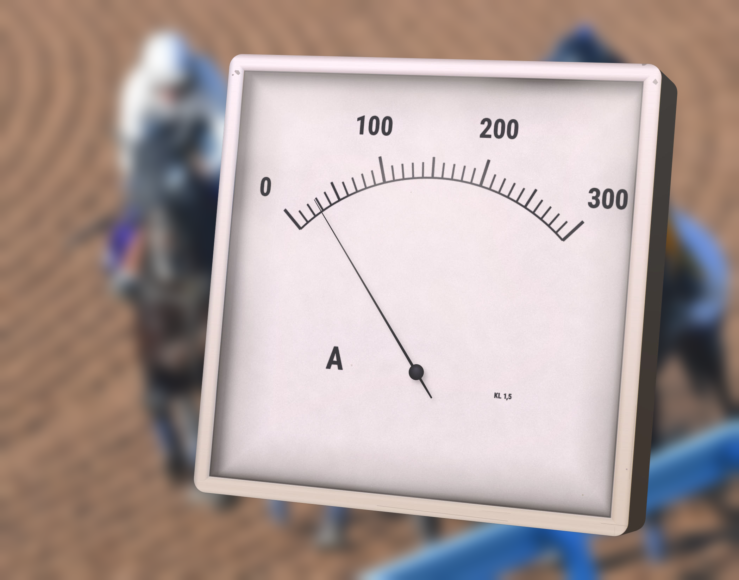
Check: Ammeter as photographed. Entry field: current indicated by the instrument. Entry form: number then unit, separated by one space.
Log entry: 30 A
